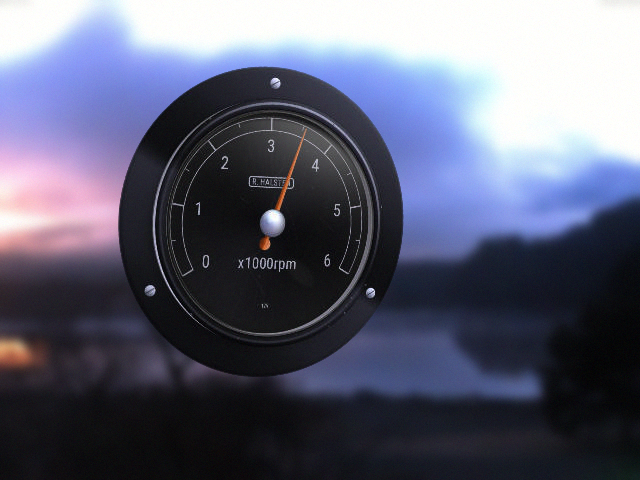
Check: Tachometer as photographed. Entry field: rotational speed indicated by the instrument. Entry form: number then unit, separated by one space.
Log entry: 3500 rpm
